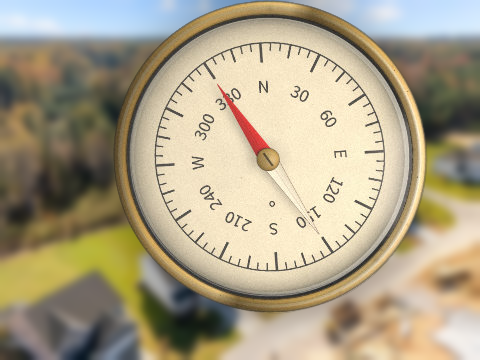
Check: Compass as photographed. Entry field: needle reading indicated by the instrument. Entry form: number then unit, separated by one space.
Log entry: 330 °
